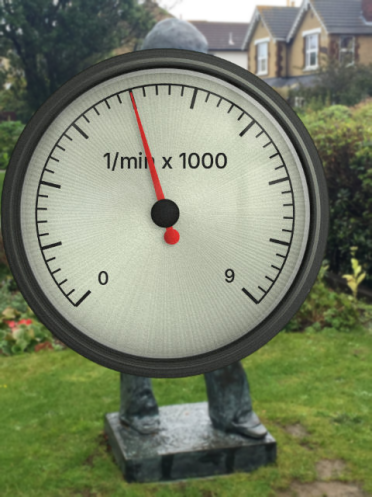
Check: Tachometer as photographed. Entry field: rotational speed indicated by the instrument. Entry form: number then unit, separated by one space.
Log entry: 4000 rpm
